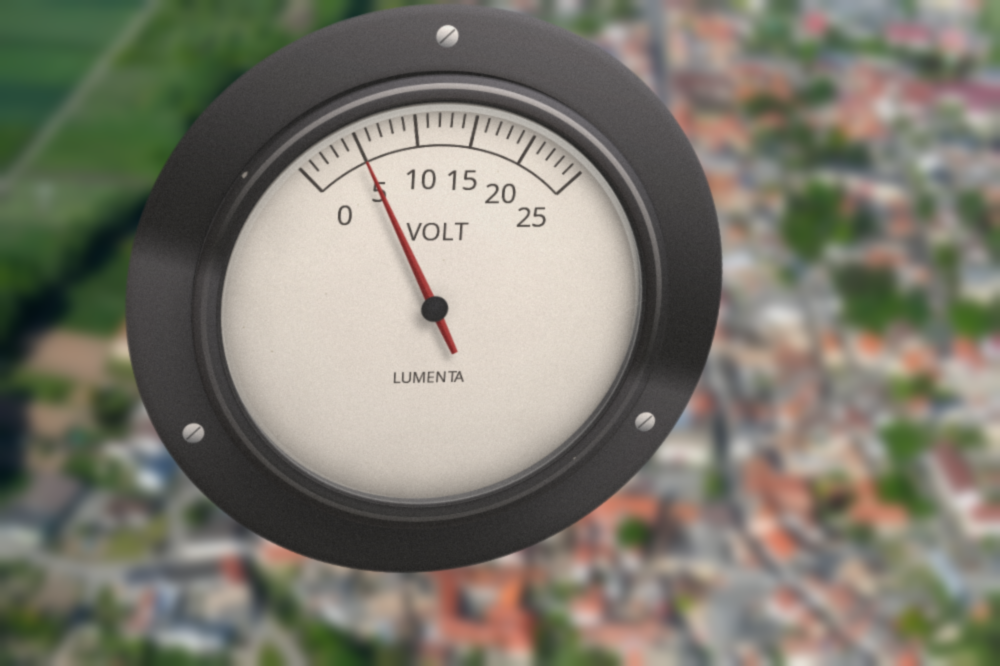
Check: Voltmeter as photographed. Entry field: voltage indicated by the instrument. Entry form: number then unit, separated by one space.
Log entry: 5 V
